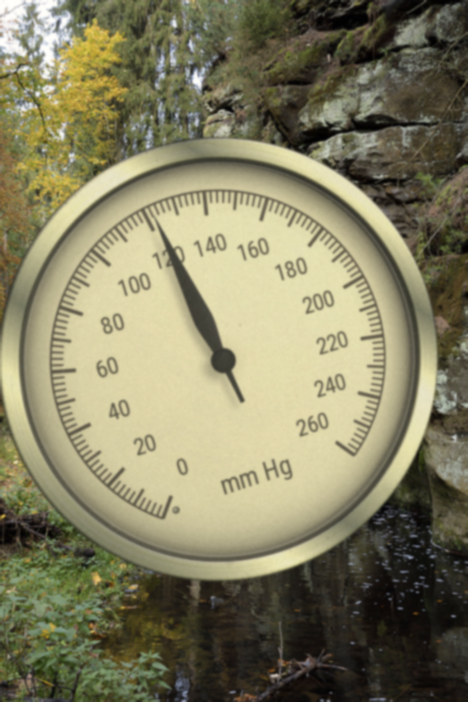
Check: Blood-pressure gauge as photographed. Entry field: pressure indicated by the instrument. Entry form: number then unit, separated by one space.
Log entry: 122 mmHg
